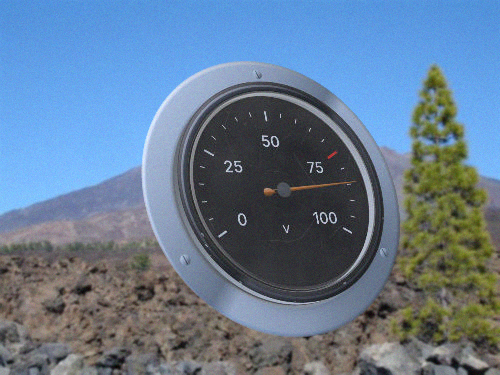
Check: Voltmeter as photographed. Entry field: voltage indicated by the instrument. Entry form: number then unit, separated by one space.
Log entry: 85 V
